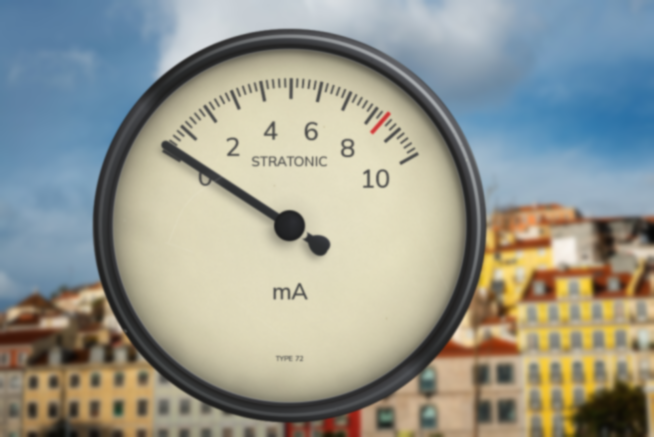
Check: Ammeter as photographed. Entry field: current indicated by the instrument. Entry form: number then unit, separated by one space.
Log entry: 0.2 mA
